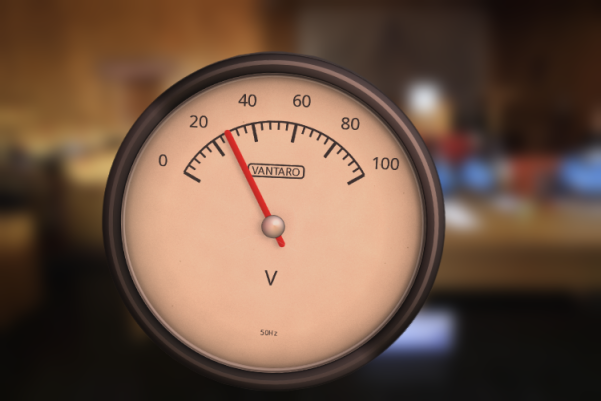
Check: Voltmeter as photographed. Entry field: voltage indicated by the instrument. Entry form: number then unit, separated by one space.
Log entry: 28 V
